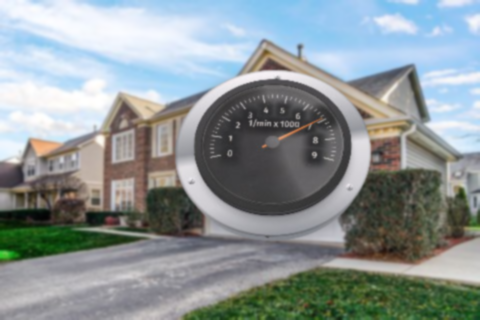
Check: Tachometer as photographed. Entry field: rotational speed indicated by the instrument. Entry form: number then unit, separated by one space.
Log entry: 7000 rpm
